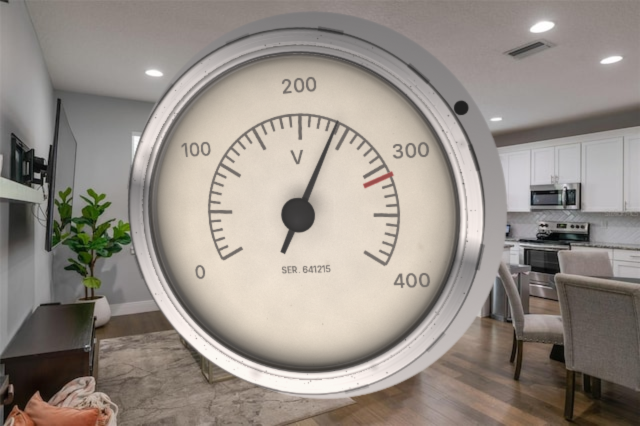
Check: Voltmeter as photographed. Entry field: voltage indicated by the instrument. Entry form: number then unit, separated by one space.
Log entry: 240 V
